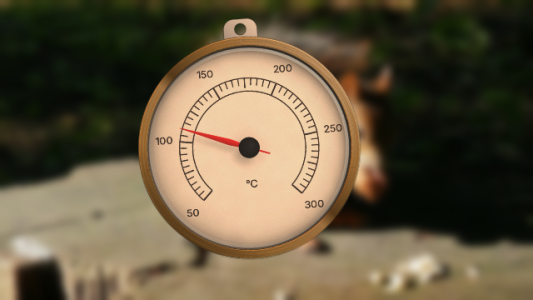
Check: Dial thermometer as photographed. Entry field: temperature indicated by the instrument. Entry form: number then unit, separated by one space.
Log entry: 110 °C
